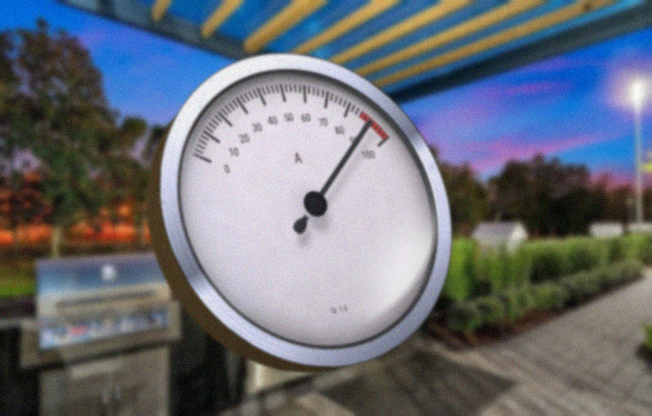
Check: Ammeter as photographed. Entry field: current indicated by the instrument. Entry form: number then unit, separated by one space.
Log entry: 90 A
